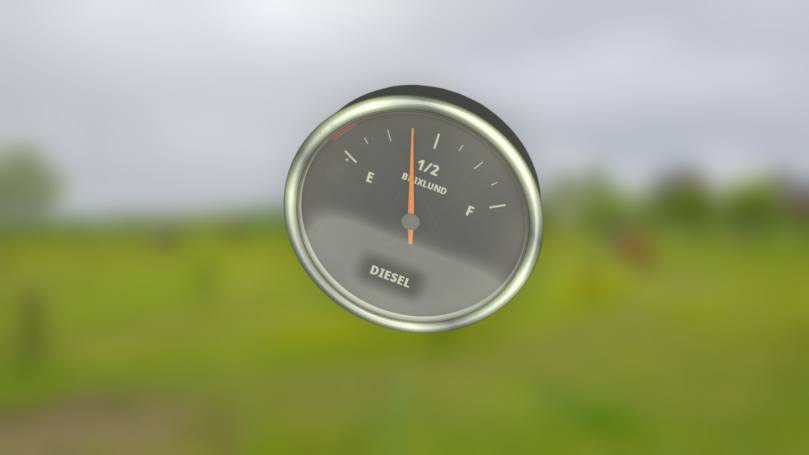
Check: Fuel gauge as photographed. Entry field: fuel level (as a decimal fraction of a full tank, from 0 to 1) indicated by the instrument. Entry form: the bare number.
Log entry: 0.375
